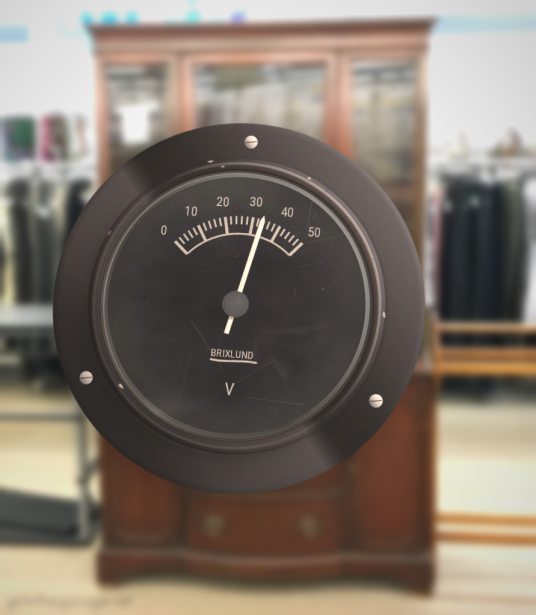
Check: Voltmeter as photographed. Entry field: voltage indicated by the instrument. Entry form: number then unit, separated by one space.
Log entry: 34 V
